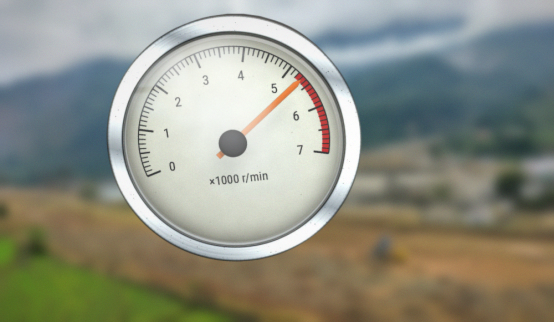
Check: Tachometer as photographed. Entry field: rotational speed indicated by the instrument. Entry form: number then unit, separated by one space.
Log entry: 5300 rpm
